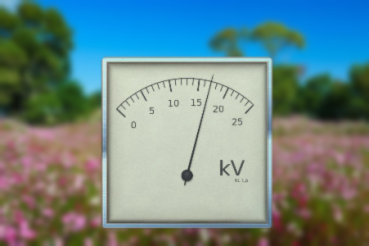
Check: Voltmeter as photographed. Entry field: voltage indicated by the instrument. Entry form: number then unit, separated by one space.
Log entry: 17 kV
